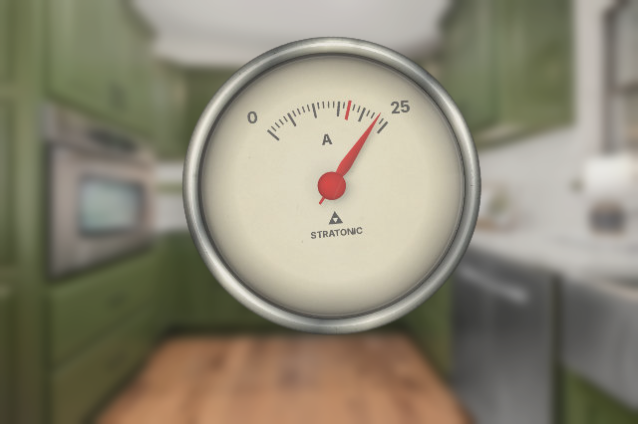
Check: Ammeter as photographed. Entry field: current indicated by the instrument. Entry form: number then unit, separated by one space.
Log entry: 23 A
